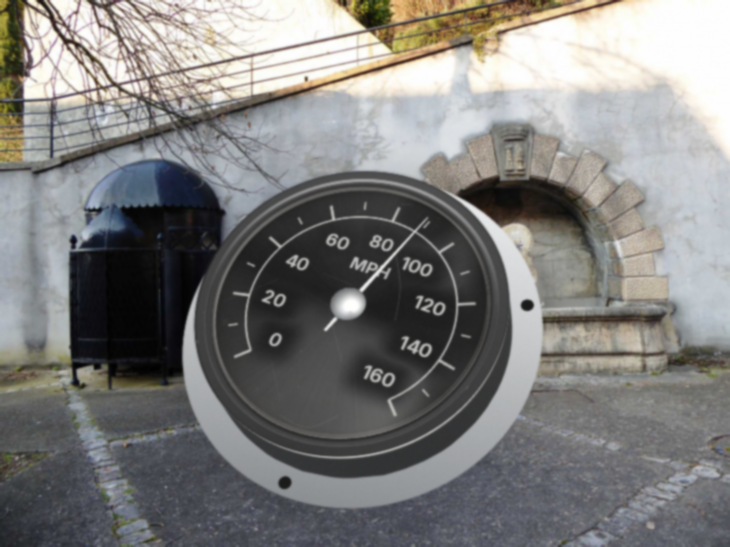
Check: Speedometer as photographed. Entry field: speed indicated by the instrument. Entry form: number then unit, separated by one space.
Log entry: 90 mph
